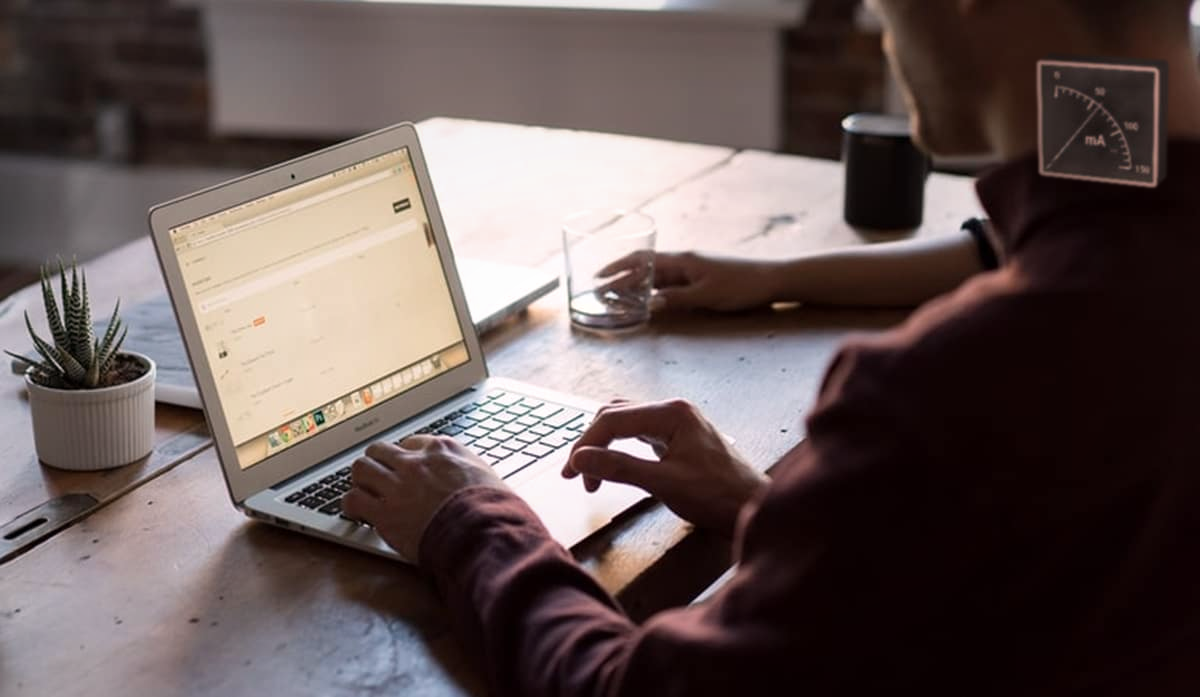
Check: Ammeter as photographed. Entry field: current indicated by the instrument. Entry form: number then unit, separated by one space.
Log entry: 60 mA
